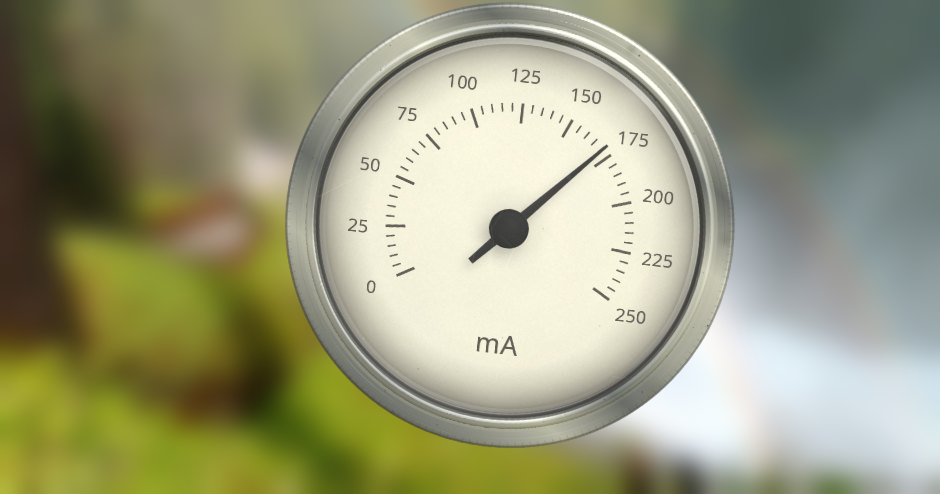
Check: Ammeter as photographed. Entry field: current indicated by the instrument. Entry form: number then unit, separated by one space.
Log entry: 170 mA
